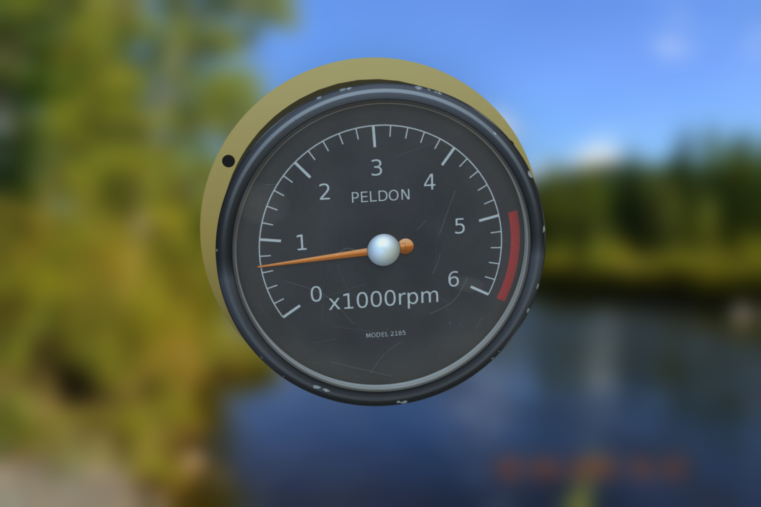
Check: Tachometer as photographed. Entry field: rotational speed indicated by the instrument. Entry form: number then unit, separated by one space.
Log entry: 700 rpm
